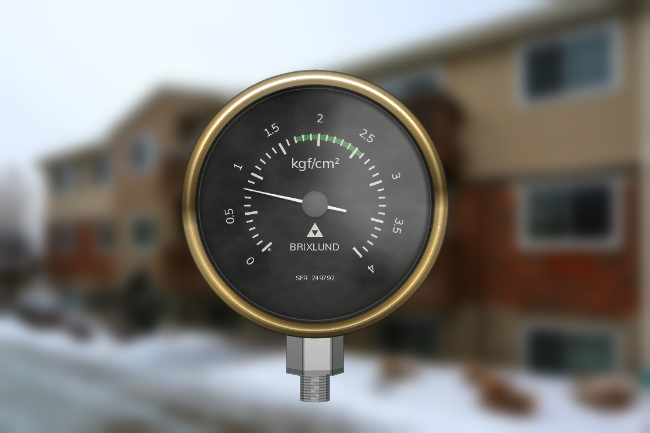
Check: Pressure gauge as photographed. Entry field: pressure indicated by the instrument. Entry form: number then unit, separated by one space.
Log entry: 0.8 kg/cm²
